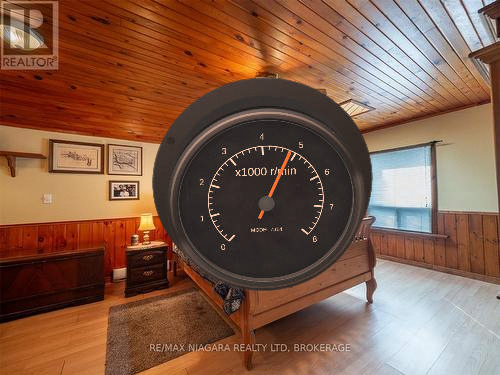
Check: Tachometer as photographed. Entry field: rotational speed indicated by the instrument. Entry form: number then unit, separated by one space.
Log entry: 4800 rpm
